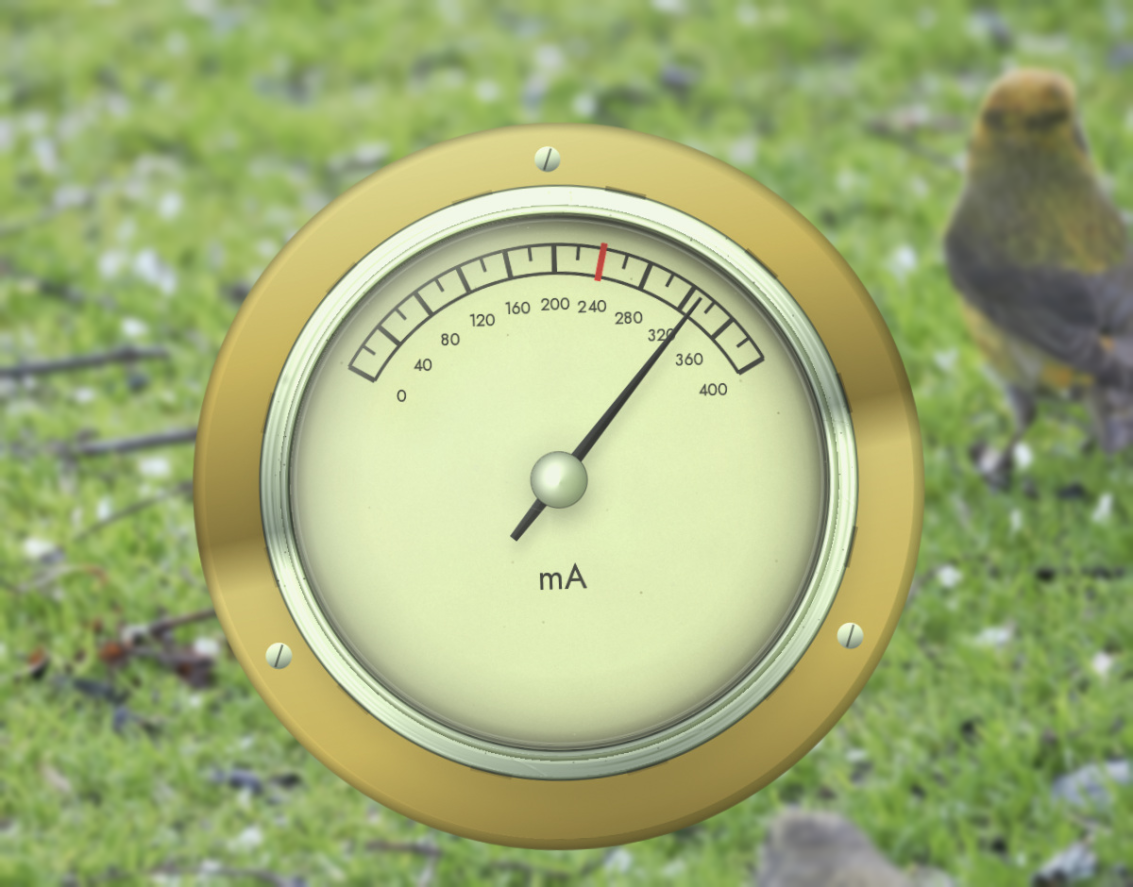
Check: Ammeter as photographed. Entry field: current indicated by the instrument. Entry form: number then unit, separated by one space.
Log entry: 330 mA
